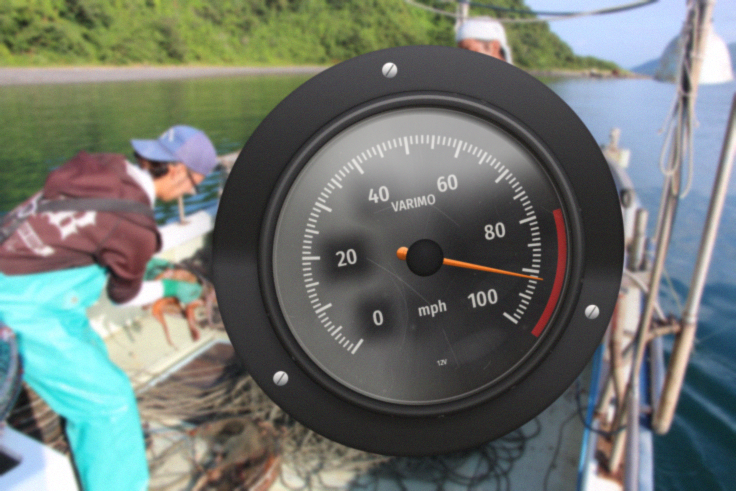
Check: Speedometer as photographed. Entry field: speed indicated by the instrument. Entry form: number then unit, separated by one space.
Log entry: 91 mph
